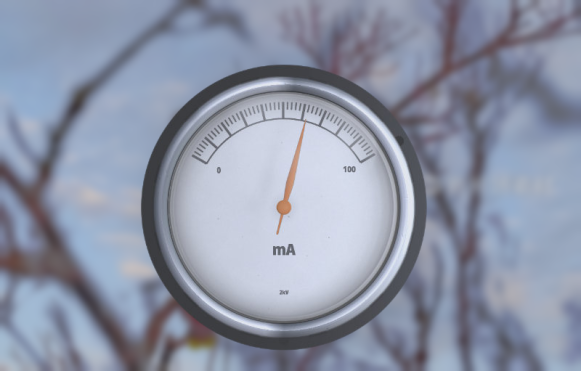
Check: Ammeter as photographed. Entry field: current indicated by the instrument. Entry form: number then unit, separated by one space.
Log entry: 62 mA
